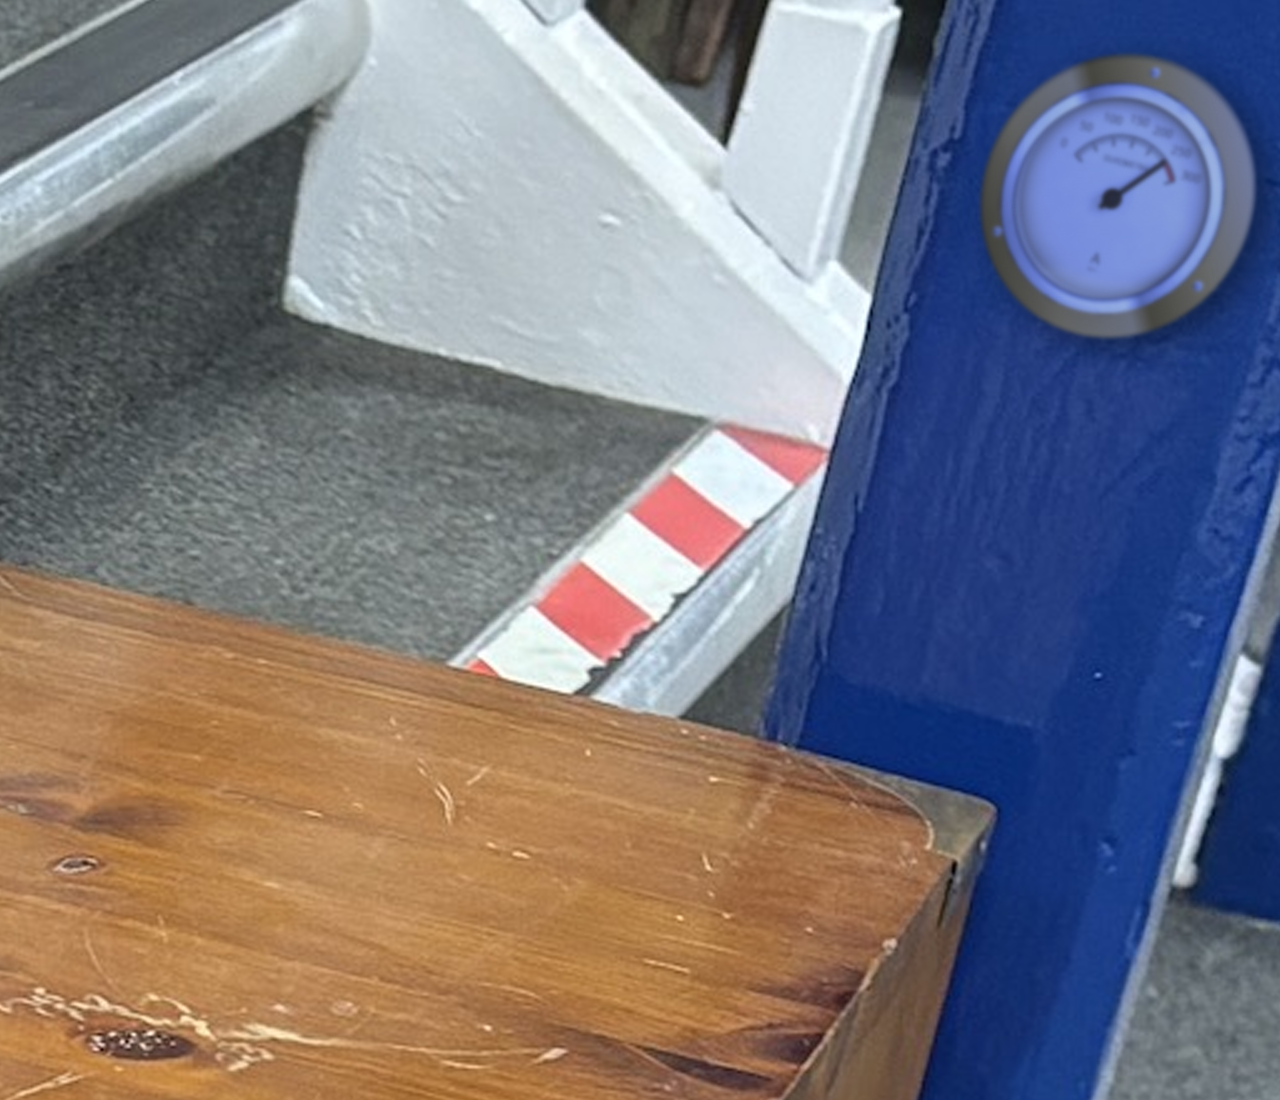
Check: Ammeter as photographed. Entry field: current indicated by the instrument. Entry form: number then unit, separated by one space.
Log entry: 250 A
